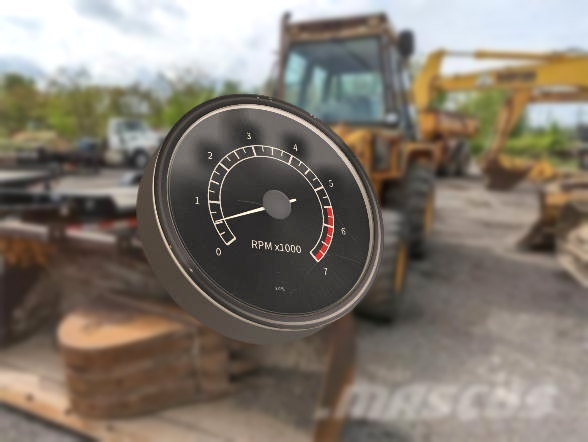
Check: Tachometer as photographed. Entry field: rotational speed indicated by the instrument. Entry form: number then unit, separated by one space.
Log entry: 500 rpm
